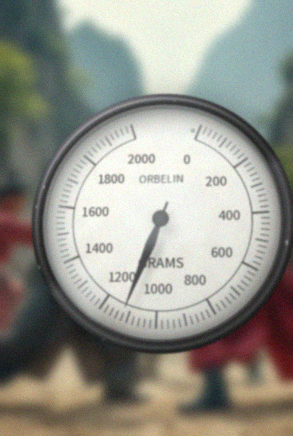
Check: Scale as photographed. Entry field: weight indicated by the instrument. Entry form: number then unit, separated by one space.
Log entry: 1120 g
